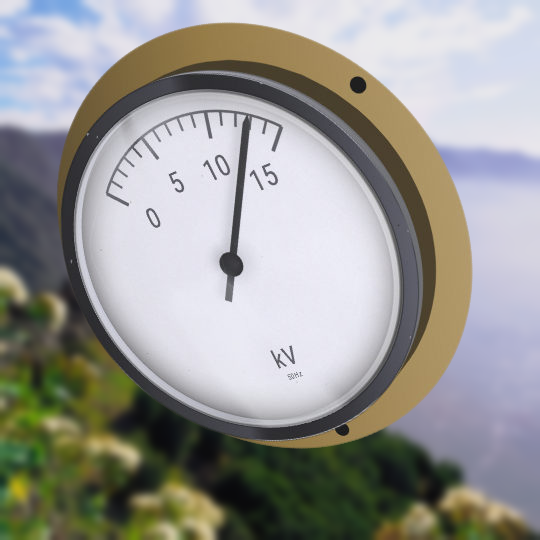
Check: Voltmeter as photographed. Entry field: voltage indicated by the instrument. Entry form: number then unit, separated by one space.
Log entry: 13 kV
